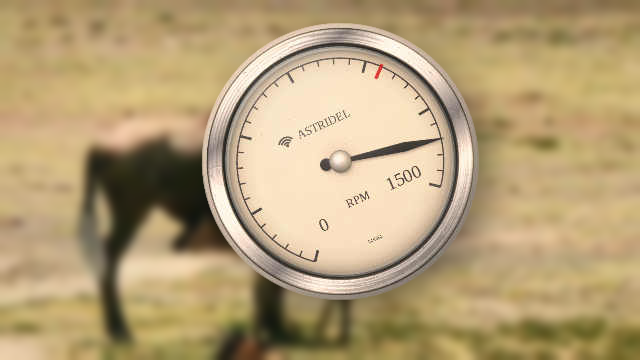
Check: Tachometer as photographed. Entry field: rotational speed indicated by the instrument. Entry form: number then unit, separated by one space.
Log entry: 1350 rpm
